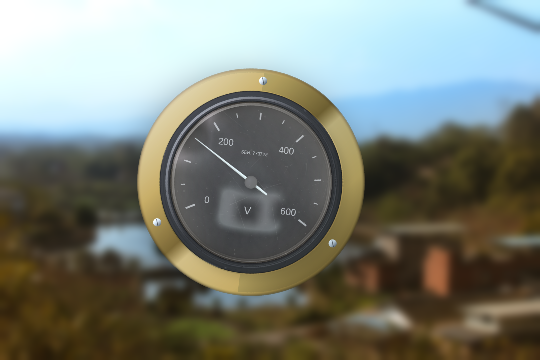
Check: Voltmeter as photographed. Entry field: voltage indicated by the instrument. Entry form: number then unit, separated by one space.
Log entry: 150 V
